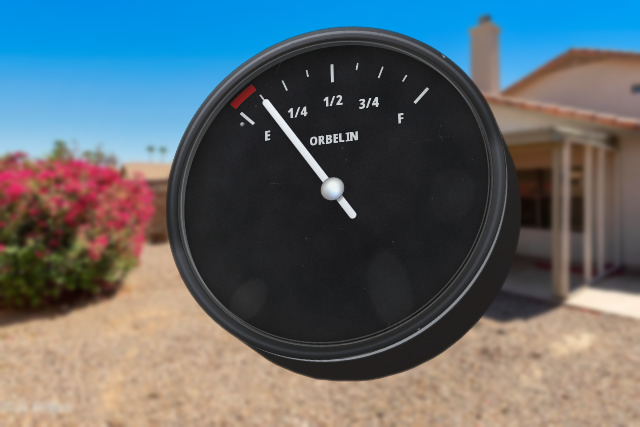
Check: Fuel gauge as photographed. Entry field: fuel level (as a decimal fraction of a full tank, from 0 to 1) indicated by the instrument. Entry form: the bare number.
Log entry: 0.125
